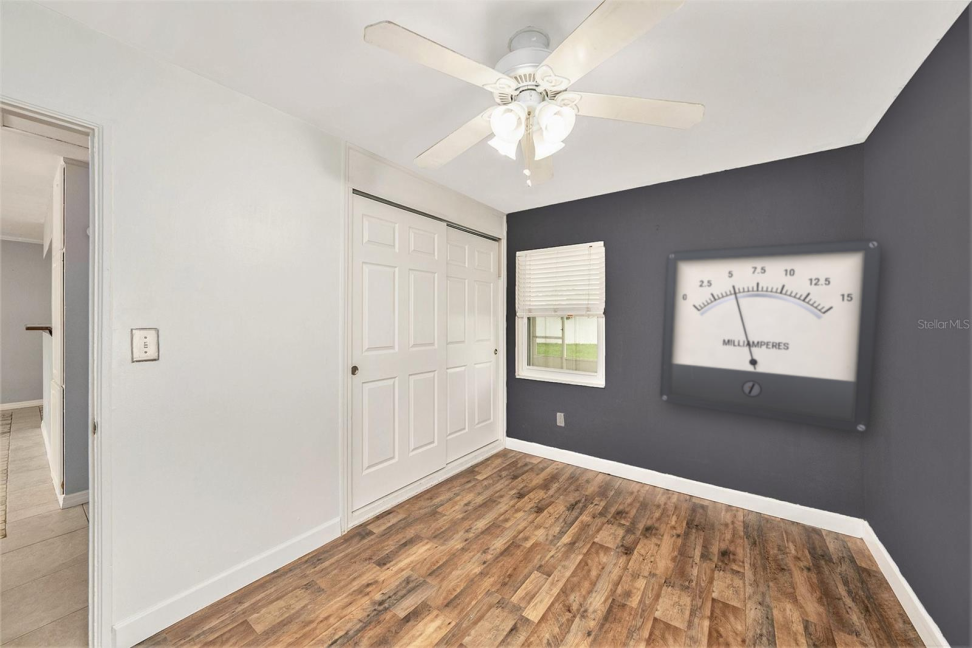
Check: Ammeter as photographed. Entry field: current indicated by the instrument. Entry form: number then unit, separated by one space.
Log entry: 5 mA
